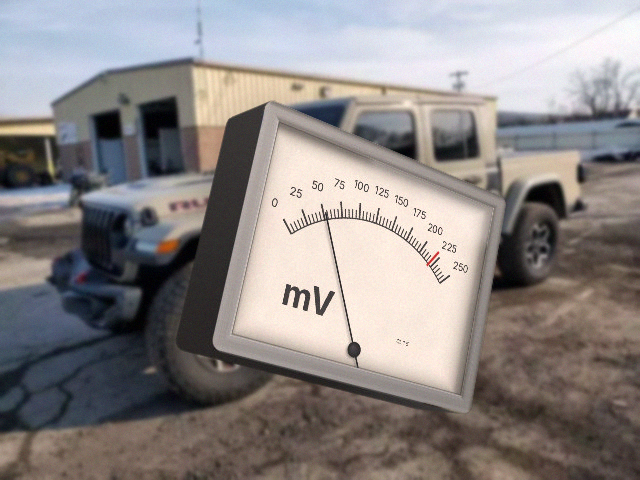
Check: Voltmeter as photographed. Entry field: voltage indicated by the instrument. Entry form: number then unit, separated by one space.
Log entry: 50 mV
